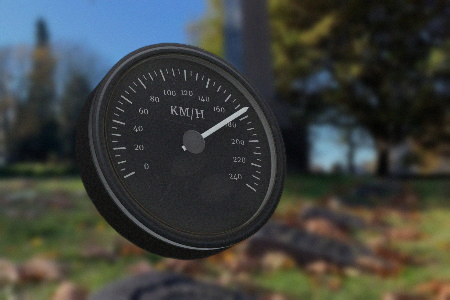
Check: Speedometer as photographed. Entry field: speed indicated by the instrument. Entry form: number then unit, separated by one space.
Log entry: 175 km/h
